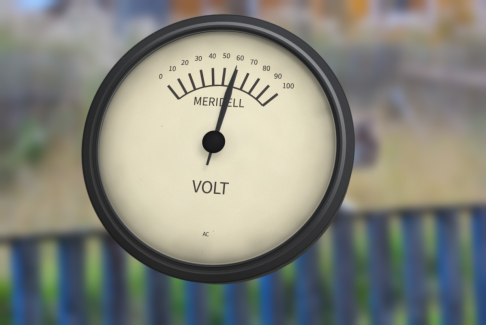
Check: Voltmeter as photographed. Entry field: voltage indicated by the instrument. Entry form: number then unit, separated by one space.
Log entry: 60 V
